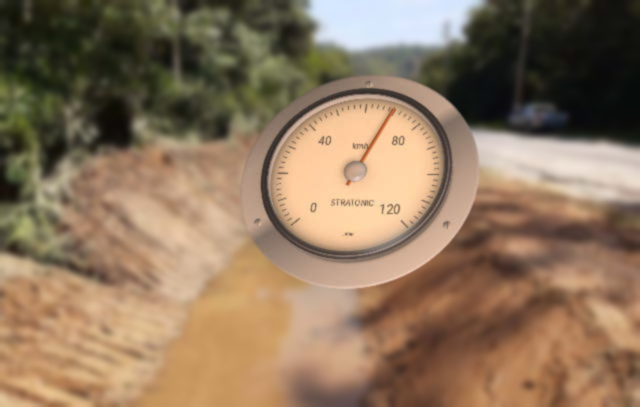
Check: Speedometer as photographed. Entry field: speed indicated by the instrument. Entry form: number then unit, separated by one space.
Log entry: 70 km/h
